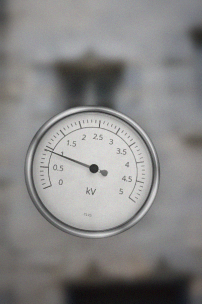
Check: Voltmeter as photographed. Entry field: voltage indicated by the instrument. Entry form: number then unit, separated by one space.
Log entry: 0.9 kV
